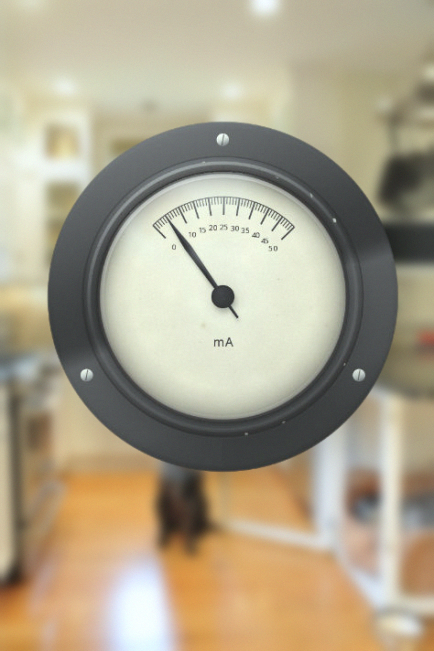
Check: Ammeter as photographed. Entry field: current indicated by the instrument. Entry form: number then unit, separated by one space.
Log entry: 5 mA
